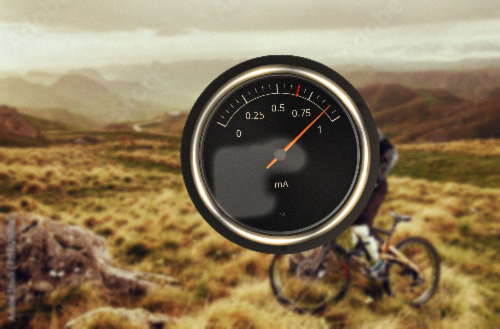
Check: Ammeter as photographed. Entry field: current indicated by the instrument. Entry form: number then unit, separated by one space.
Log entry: 0.9 mA
